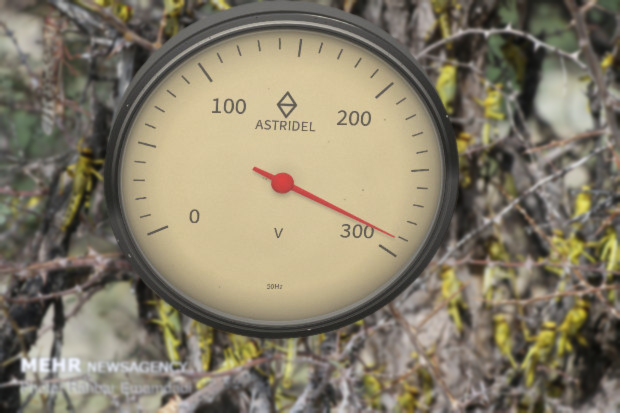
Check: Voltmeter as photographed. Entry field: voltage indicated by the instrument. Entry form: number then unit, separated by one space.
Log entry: 290 V
